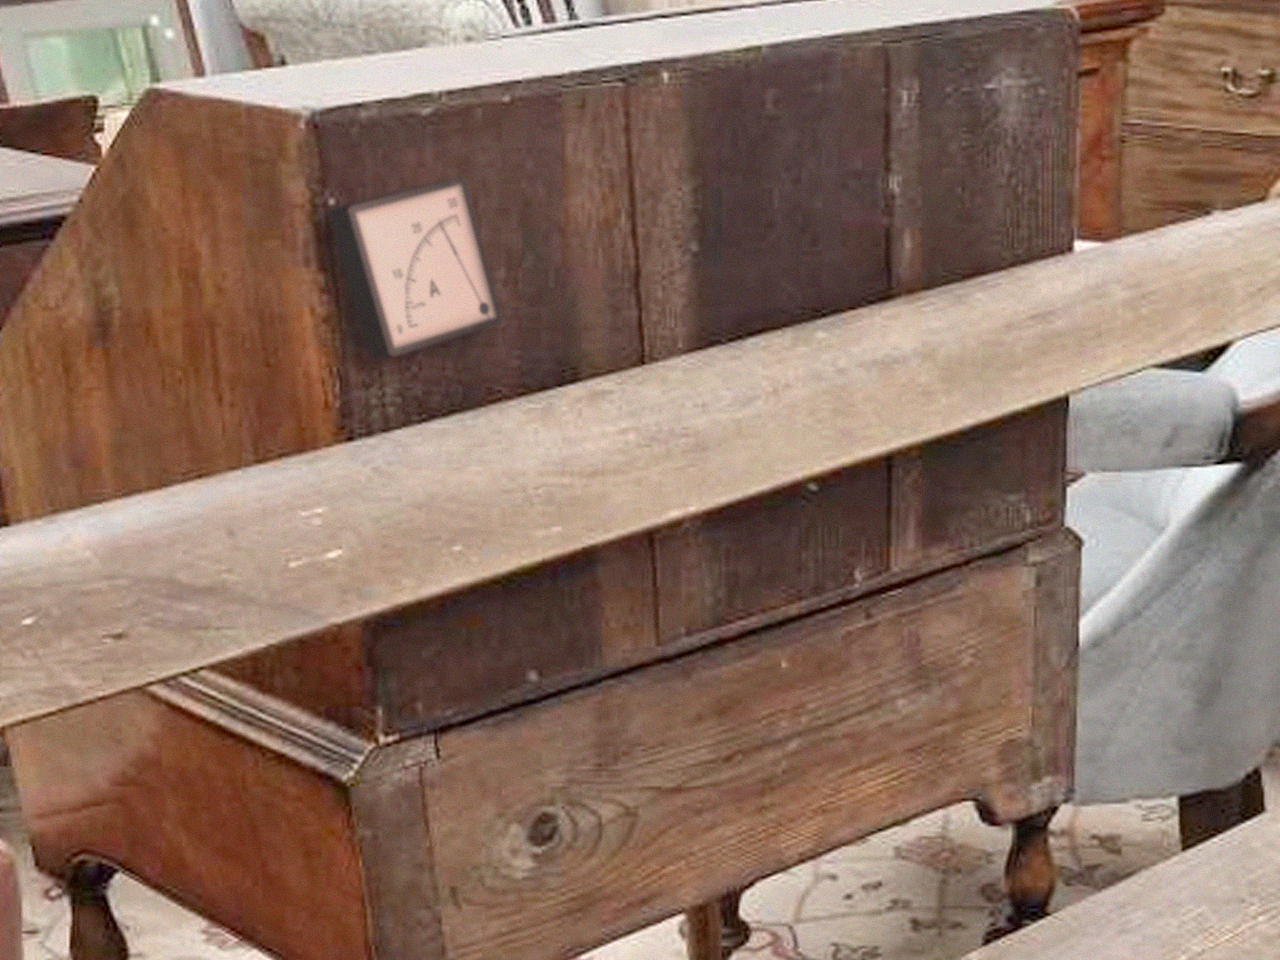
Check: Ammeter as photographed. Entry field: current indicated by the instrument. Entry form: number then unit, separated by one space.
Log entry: 25 A
